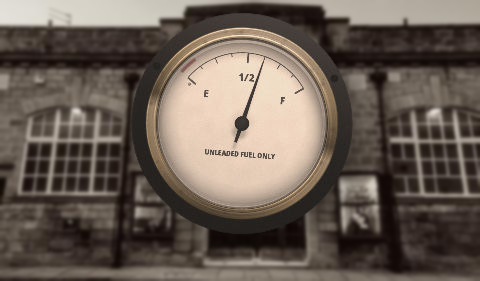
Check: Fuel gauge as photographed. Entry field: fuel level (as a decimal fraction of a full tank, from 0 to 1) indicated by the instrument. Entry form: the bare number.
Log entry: 0.625
